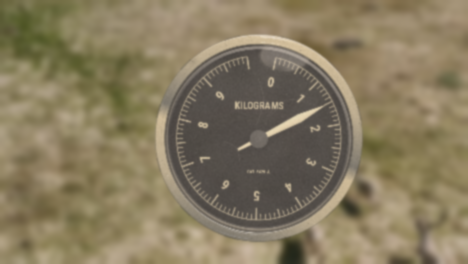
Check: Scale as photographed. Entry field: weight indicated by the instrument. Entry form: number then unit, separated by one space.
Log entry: 1.5 kg
